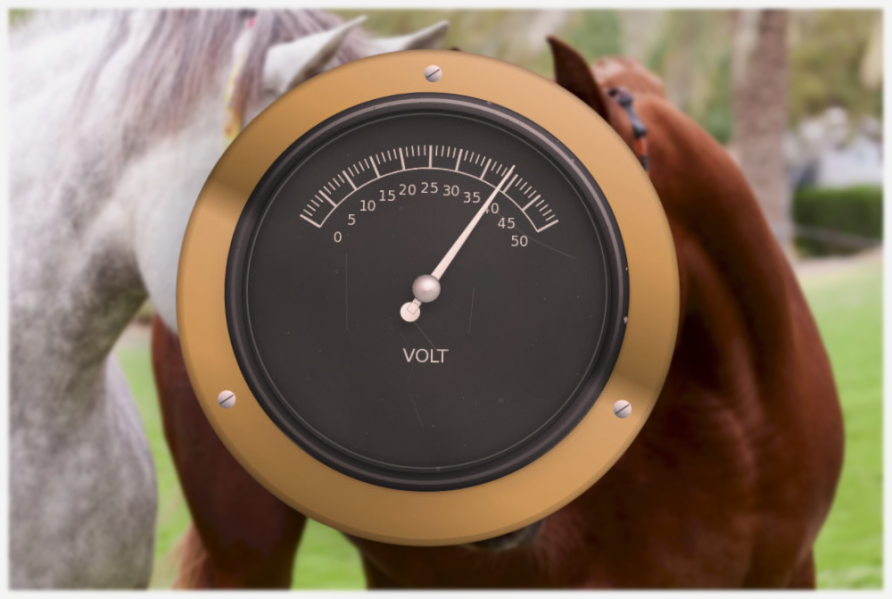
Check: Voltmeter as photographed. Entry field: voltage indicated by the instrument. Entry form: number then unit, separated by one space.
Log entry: 39 V
